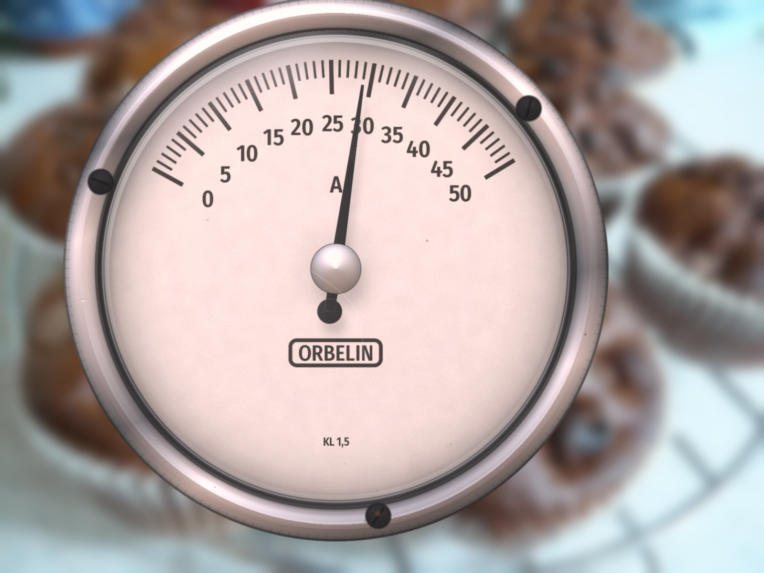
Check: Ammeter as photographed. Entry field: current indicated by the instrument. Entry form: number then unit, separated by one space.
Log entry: 29 A
